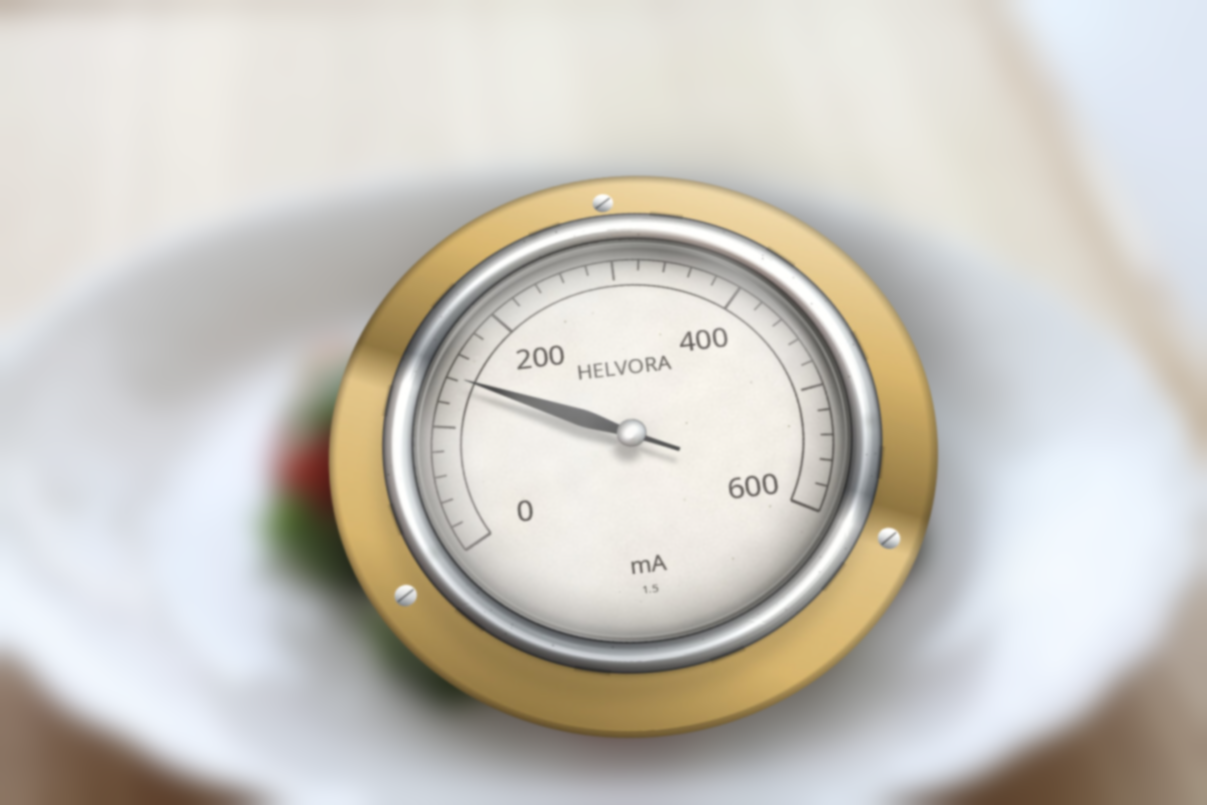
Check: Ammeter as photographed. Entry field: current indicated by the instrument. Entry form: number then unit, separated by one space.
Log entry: 140 mA
